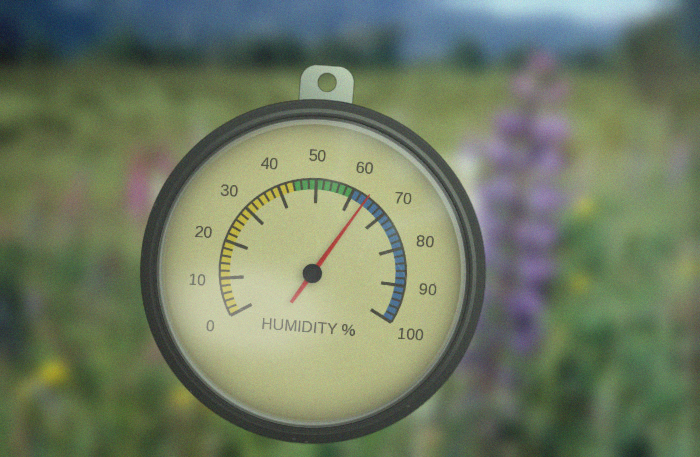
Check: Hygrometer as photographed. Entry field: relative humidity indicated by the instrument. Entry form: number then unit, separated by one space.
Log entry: 64 %
